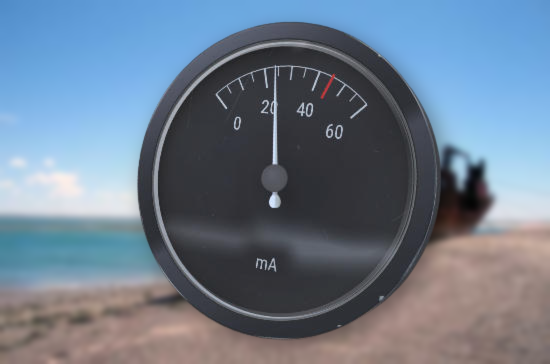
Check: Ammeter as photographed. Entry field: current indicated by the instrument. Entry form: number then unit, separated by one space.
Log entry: 25 mA
